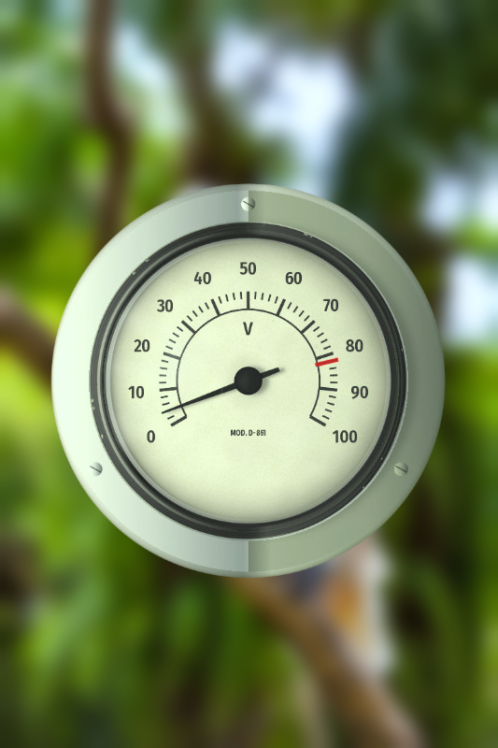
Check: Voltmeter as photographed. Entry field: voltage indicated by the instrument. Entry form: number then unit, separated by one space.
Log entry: 4 V
